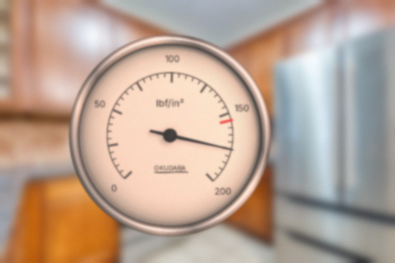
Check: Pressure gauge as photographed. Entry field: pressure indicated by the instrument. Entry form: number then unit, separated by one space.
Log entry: 175 psi
